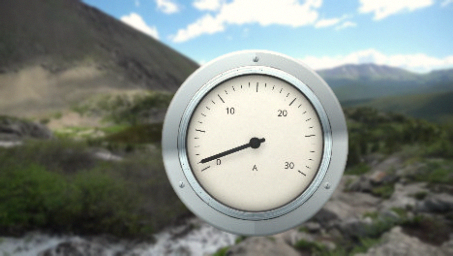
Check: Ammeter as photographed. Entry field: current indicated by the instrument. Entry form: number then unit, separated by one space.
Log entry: 1 A
